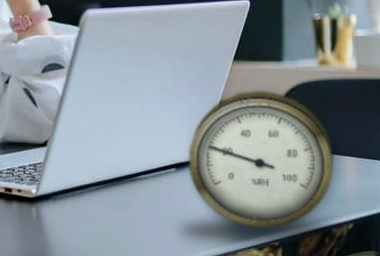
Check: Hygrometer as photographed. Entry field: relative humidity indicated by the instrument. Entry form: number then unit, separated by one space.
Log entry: 20 %
